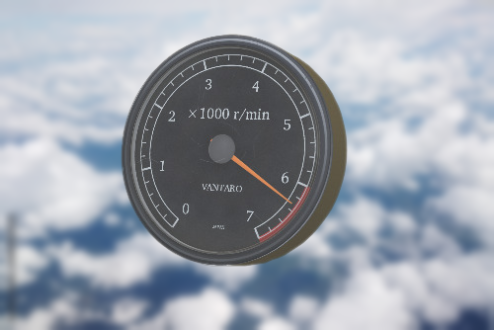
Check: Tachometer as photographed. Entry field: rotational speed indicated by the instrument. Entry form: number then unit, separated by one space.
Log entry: 6300 rpm
